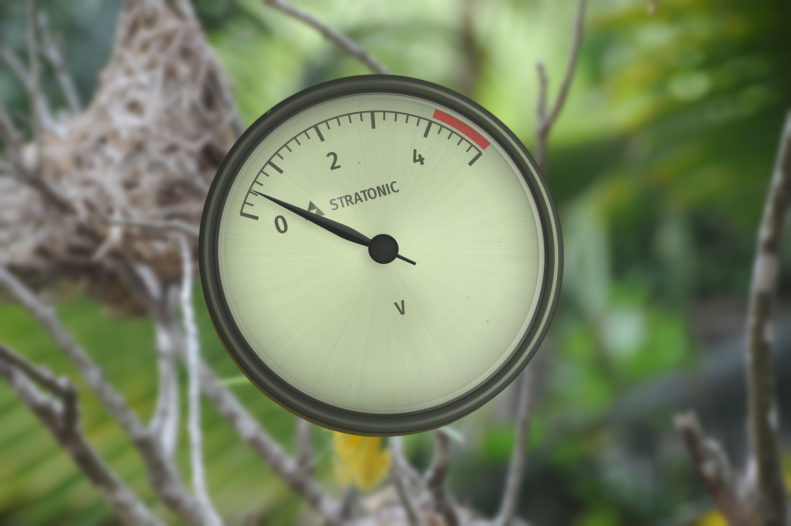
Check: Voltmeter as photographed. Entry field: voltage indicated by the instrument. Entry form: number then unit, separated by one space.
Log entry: 0.4 V
